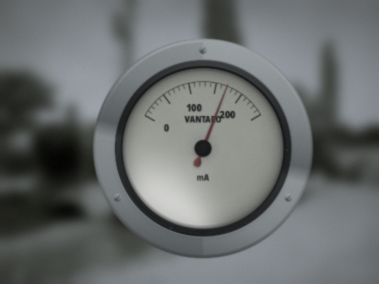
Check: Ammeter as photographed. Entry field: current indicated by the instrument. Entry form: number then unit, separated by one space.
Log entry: 170 mA
